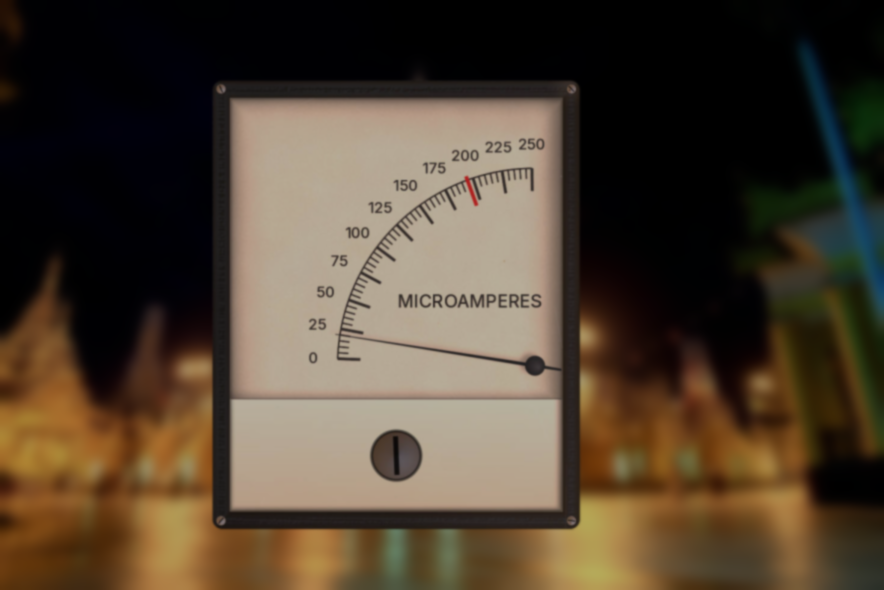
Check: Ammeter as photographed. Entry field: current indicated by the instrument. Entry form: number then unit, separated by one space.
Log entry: 20 µA
